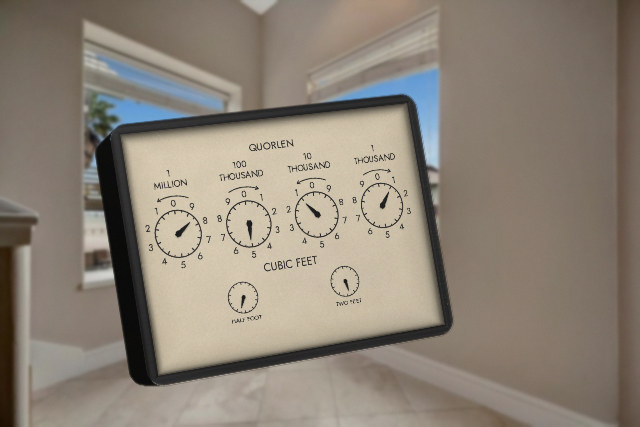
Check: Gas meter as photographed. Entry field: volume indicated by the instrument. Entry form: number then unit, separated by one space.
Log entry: 851100 ft³
